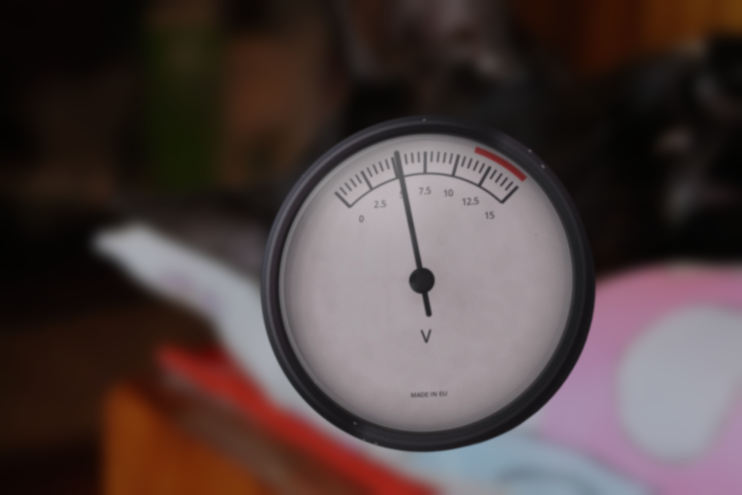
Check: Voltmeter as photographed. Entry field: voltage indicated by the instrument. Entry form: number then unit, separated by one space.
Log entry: 5.5 V
